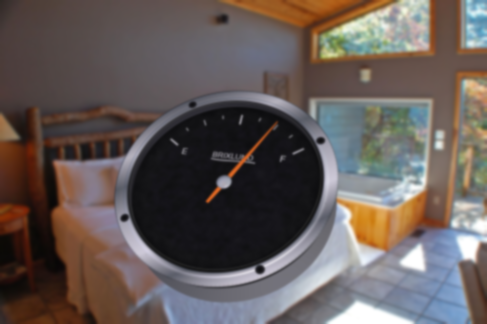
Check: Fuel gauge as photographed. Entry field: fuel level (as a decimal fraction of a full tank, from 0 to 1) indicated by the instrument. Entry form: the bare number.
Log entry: 0.75
